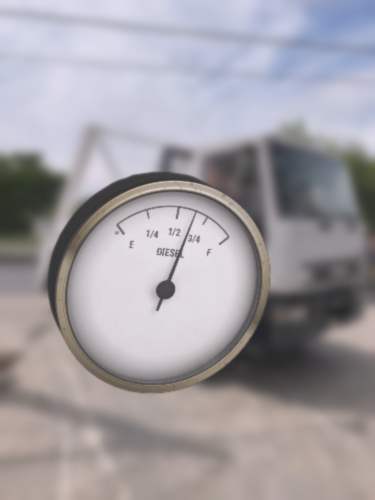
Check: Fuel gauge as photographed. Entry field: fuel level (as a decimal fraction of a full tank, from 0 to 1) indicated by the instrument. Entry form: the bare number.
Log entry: 0.625
